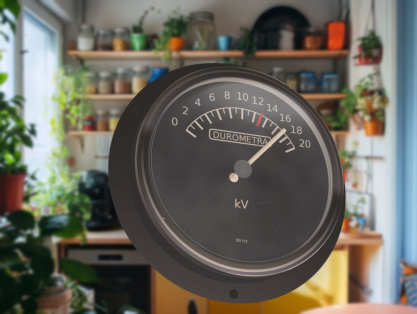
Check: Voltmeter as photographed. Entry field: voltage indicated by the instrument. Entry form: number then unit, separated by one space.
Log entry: 17 kV
